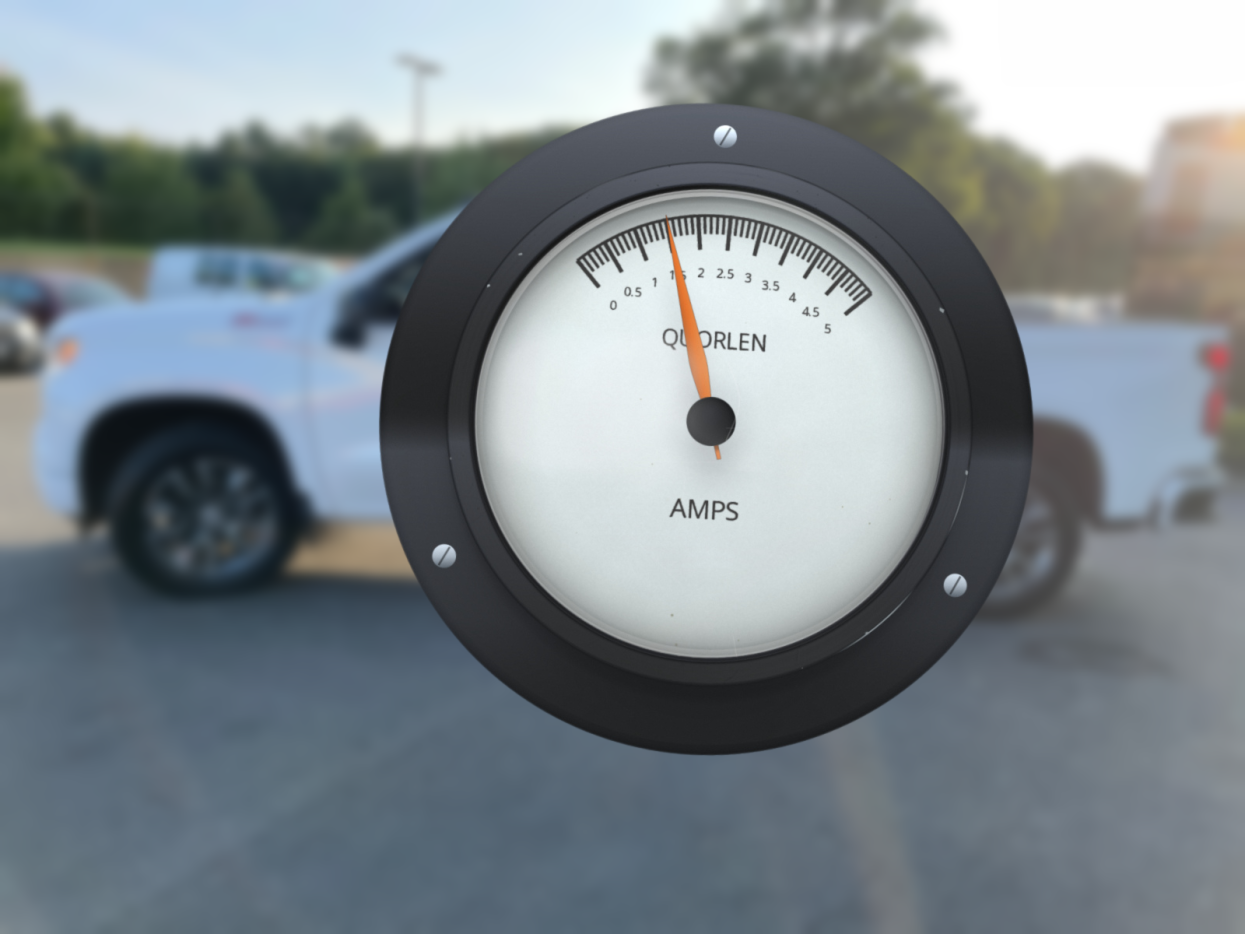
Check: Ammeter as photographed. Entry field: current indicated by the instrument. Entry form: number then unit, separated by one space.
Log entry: 1.5 A
